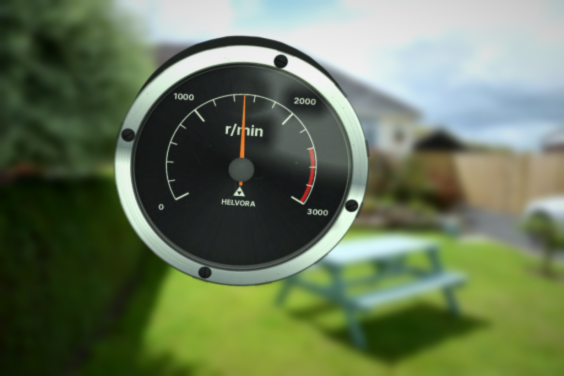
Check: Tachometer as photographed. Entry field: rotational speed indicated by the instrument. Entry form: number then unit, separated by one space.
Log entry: 1500 rpm
